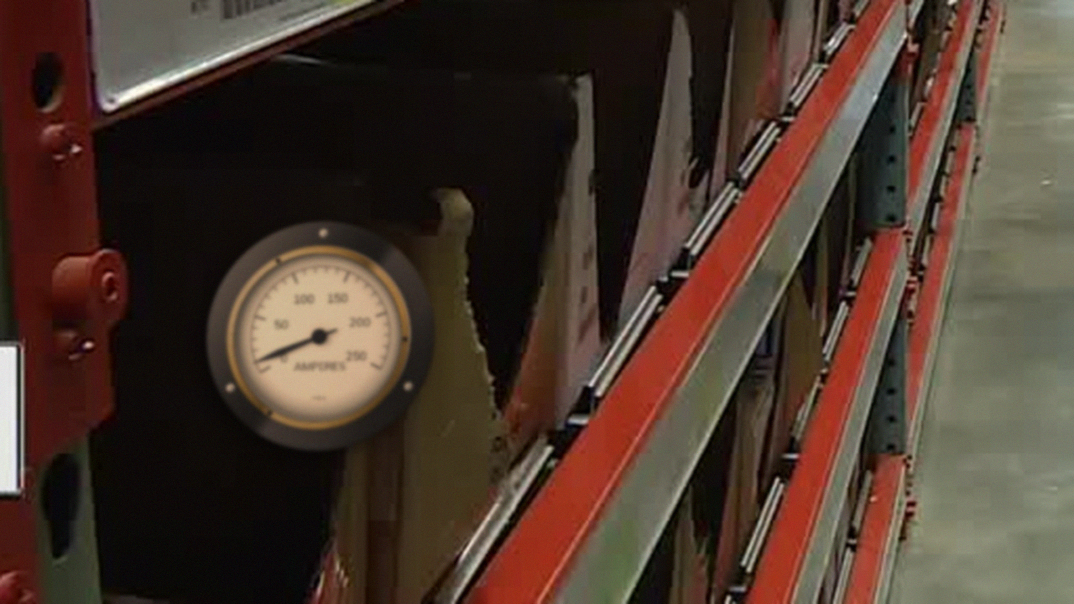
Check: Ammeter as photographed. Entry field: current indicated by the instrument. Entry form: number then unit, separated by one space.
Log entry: 10 A
